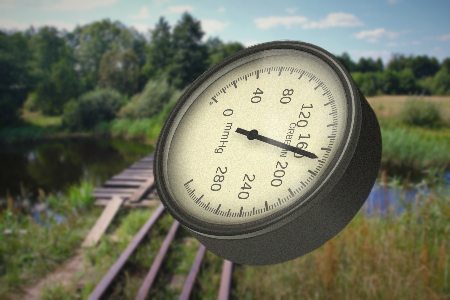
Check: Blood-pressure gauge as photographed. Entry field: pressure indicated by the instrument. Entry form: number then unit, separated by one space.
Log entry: 170 mmHg
